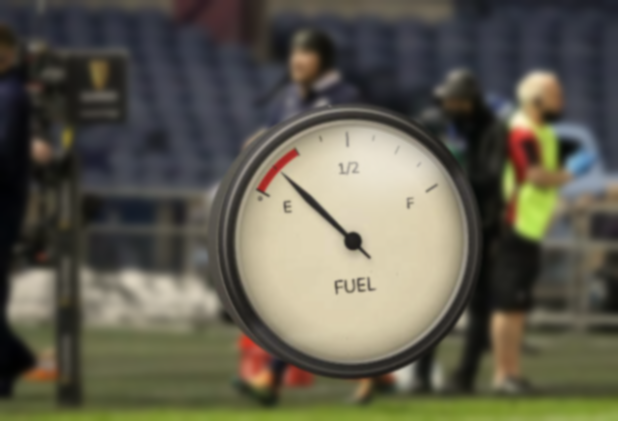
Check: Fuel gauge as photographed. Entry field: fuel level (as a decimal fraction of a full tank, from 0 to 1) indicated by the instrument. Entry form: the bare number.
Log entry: 0.125
